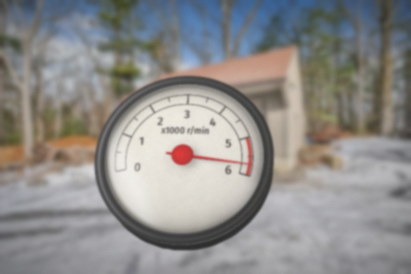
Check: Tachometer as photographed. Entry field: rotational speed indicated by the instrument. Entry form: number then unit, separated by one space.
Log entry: 5750 rpm
